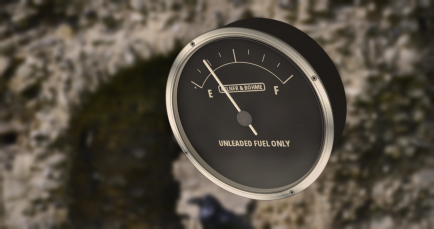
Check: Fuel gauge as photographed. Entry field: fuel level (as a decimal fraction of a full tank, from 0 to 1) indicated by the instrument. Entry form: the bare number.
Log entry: 0.25
